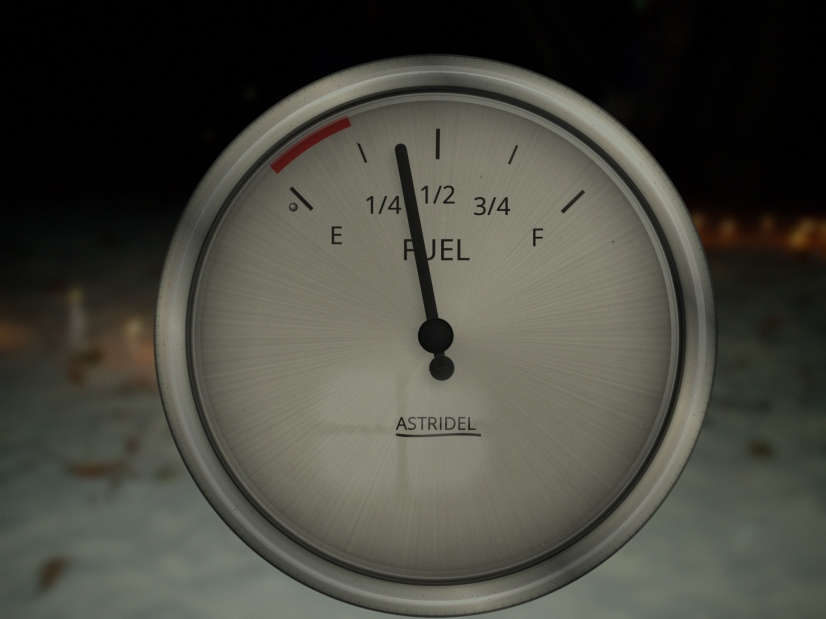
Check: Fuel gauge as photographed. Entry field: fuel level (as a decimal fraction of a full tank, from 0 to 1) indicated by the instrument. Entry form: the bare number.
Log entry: 0.375
